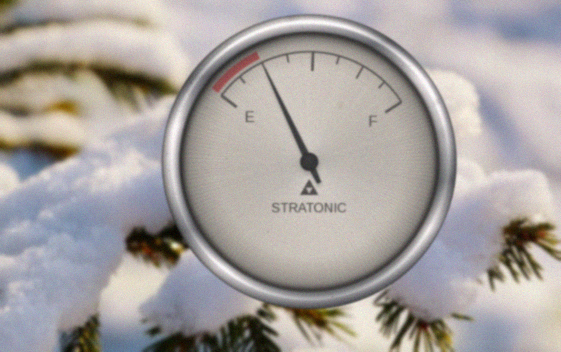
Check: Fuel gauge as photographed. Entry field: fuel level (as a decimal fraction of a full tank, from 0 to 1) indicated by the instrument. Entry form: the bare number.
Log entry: 0.25
